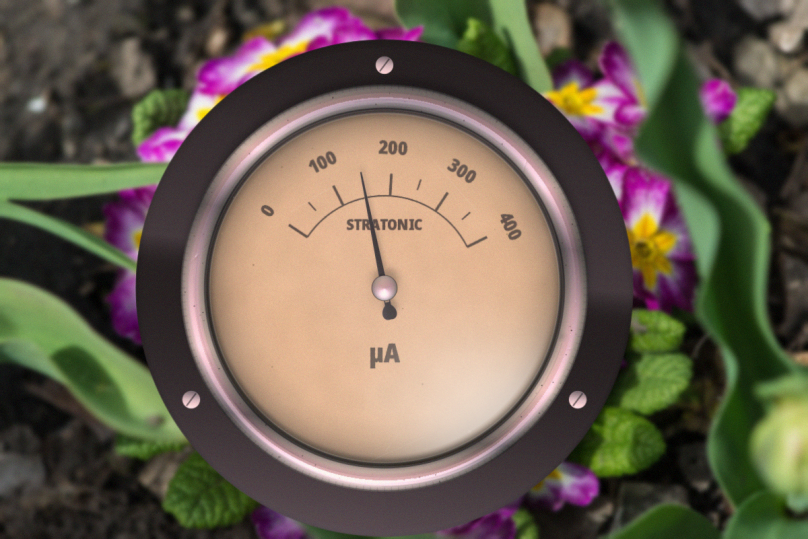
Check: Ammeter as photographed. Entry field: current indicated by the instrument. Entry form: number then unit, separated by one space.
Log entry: 150 µA
